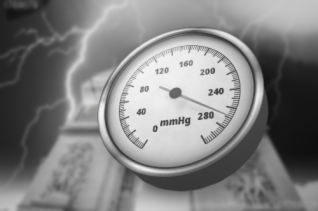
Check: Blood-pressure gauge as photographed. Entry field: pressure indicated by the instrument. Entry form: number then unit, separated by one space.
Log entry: 270 mmHg
